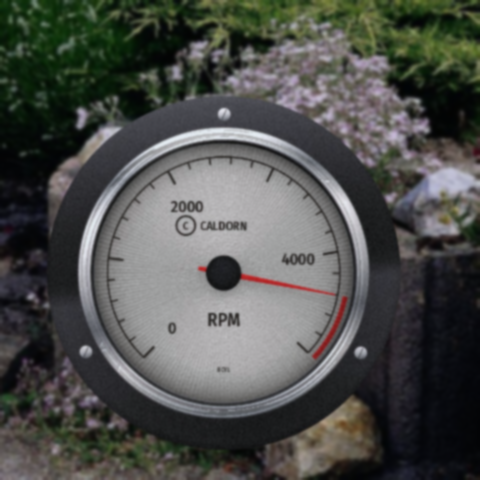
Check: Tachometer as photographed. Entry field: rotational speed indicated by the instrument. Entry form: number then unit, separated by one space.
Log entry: 4400 rpm
